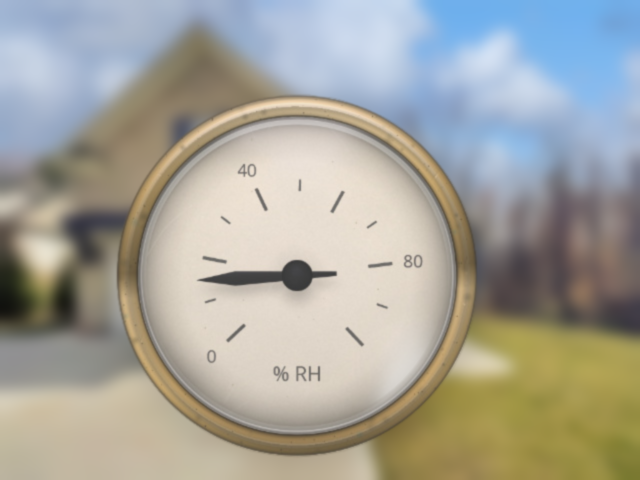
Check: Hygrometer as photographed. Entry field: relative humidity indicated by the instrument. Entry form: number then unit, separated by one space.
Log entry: 15 %
